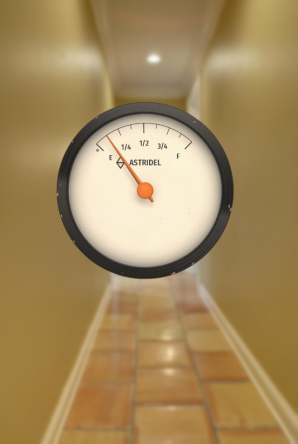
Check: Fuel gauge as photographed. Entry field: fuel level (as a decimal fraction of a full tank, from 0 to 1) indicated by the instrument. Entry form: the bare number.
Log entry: 0.125
